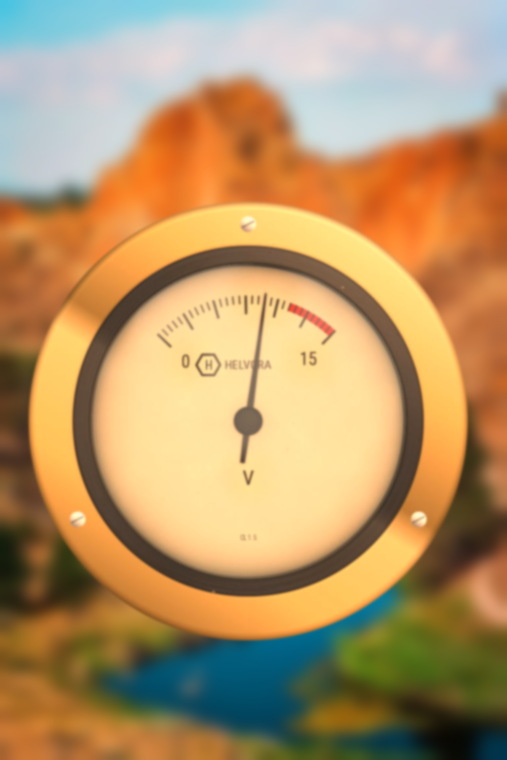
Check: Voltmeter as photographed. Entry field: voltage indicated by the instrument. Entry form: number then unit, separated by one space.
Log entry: 9 V
